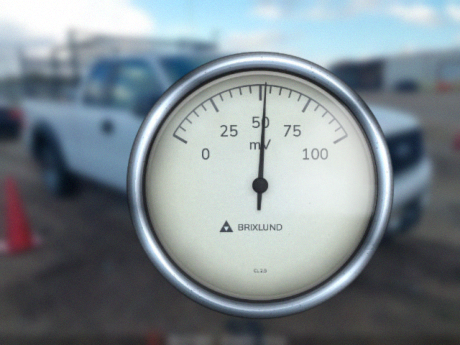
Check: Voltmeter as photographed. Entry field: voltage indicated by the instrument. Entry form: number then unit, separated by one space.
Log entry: 52.5 mV
